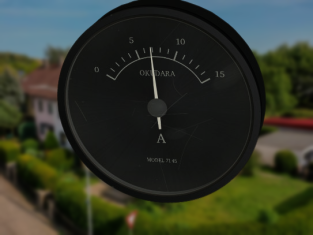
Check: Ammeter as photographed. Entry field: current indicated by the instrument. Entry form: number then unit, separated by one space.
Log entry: 7 A
